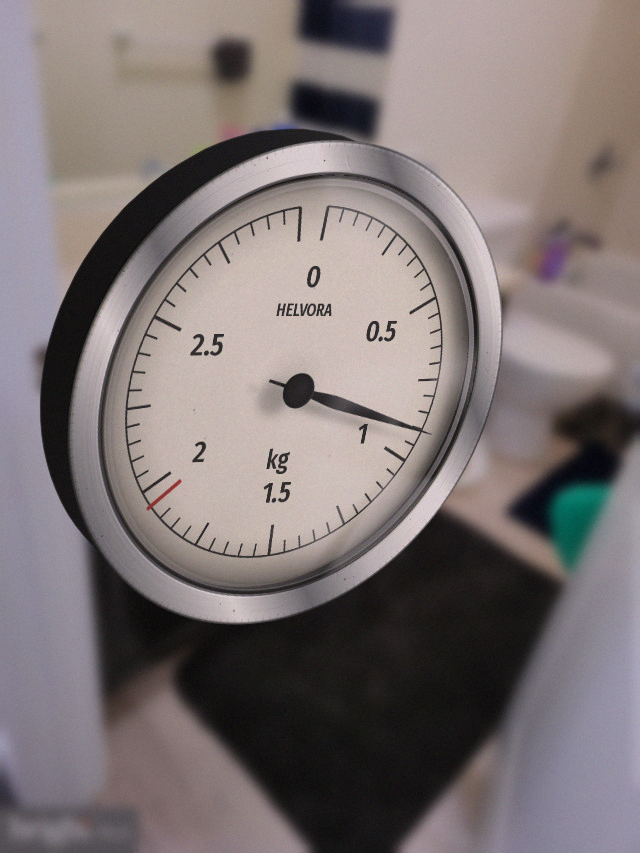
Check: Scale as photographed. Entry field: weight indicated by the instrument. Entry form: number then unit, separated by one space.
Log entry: 0.9 kg
